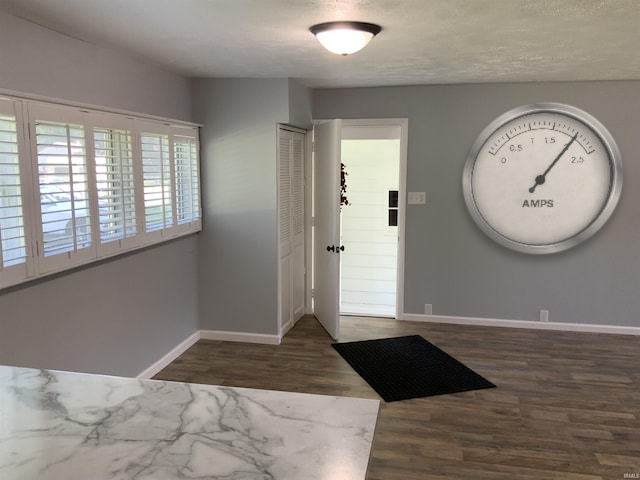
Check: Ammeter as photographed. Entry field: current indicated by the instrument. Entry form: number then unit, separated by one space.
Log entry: 2 A
